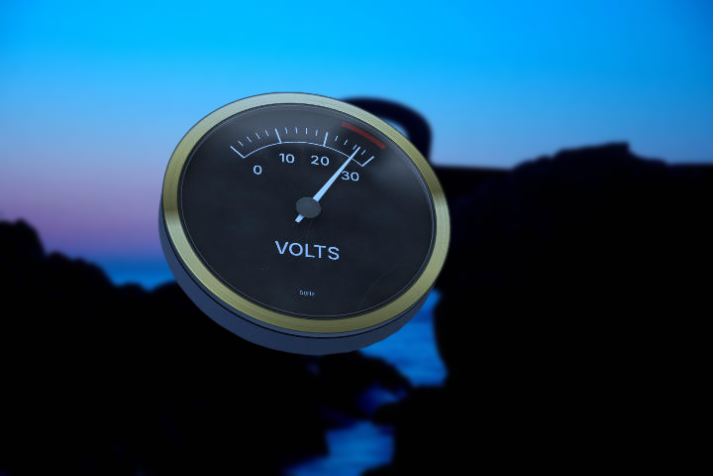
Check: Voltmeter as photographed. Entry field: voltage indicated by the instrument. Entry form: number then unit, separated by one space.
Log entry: 27 V
